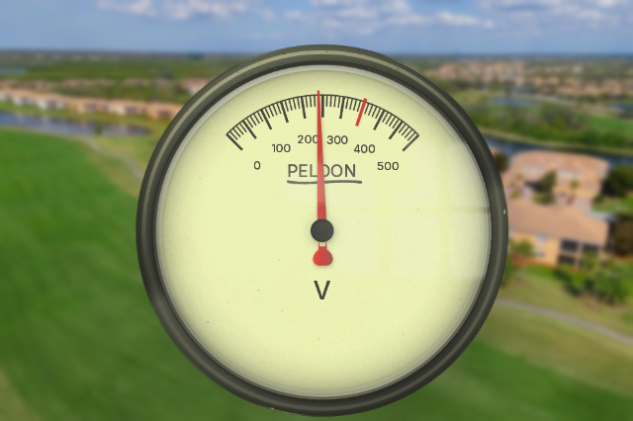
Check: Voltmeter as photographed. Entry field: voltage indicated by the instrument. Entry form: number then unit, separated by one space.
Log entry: 240 V
